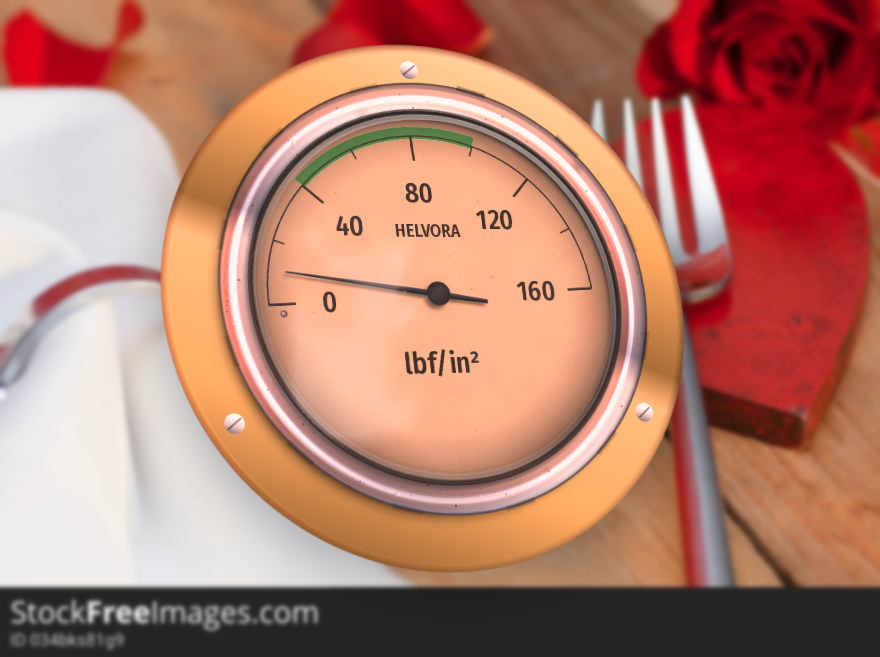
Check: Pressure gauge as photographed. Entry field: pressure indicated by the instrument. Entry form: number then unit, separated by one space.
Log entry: 10 psi
